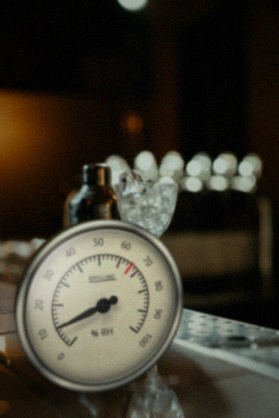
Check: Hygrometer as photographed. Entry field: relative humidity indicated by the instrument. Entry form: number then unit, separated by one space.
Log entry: 10 %
